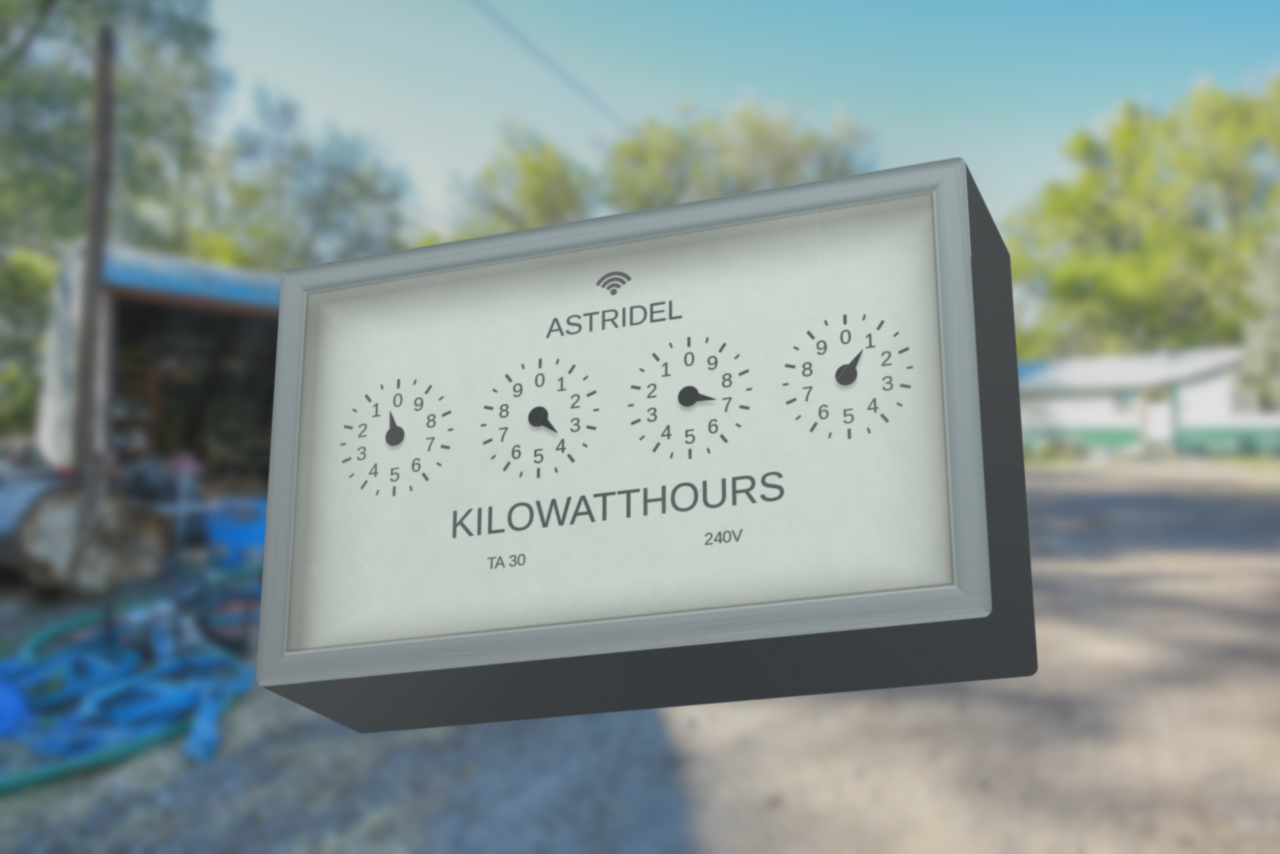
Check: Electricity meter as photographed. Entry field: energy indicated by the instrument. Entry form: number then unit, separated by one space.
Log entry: 371 kWh
